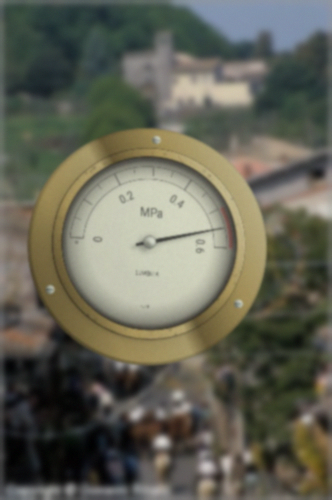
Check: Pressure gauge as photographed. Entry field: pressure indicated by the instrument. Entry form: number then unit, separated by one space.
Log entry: 0.55 MPa
